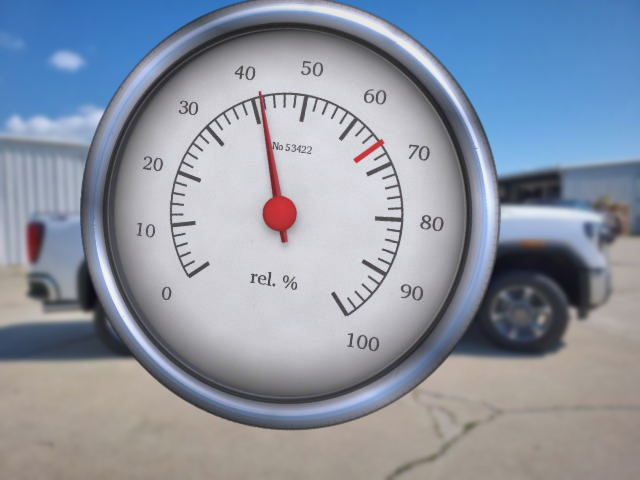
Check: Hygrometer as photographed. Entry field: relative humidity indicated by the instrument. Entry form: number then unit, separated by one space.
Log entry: 42 %
